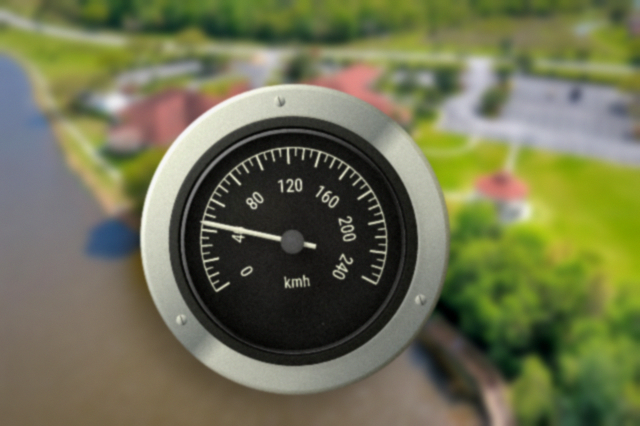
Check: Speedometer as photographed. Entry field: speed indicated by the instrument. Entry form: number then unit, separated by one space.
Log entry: 45 km/h
